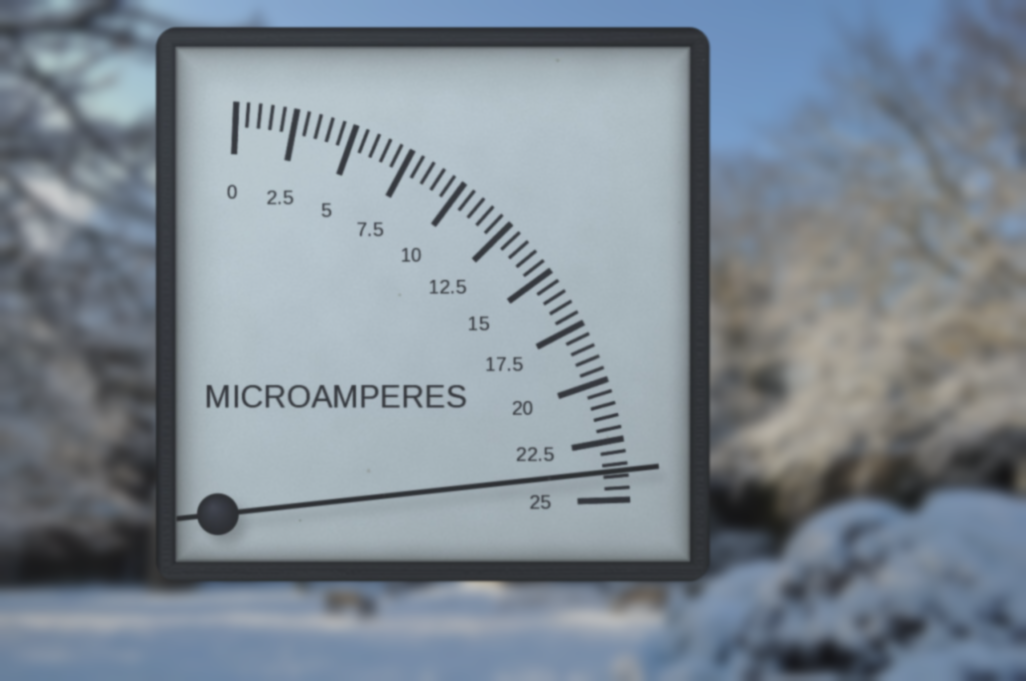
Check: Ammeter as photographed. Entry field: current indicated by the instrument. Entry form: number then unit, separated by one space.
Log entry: 23.75 µA
